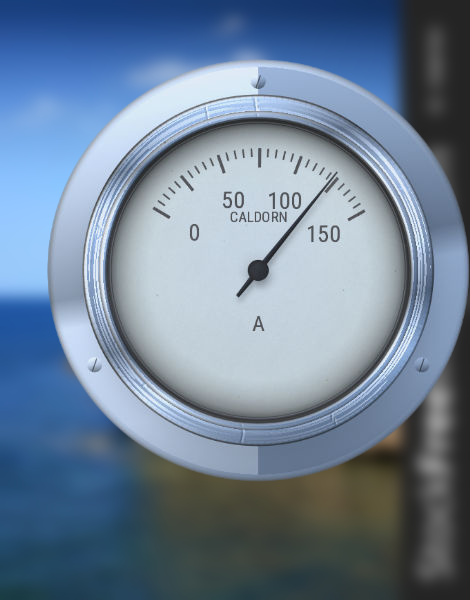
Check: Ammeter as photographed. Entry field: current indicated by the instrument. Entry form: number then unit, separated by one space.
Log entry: 122.5 A
